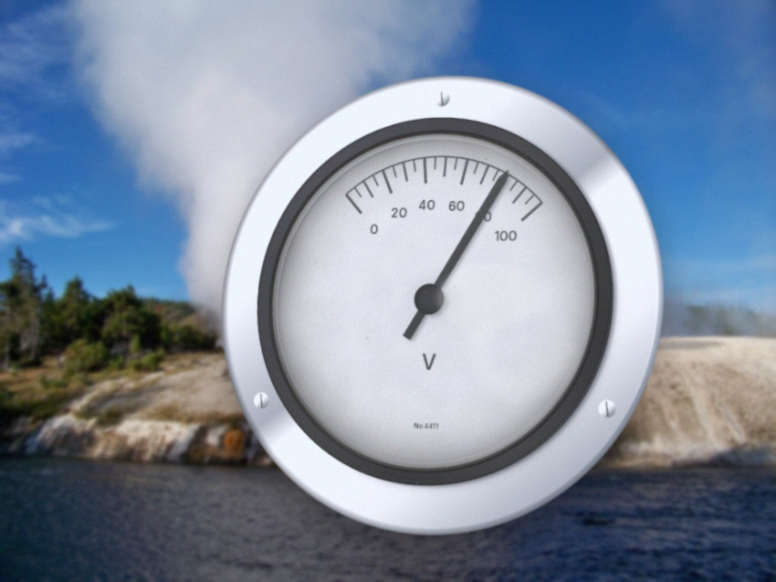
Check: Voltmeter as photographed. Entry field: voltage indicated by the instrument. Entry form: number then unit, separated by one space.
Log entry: 80 V
